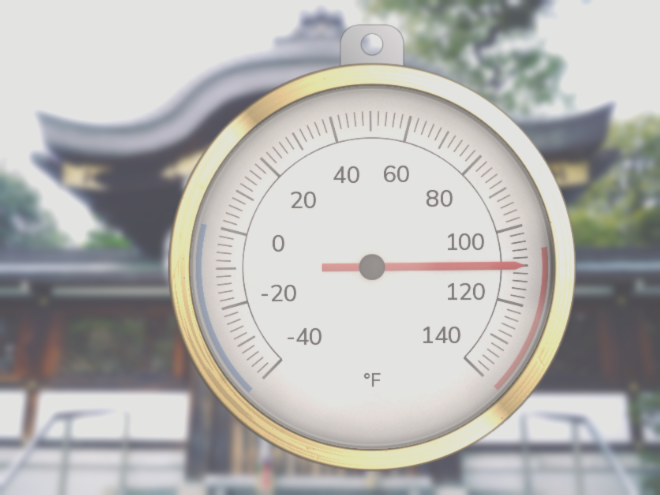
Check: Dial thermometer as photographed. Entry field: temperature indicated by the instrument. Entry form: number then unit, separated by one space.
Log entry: 110 °F
